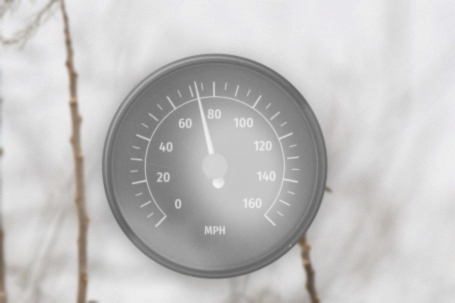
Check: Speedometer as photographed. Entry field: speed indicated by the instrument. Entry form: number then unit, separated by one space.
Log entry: 72.5 mph
